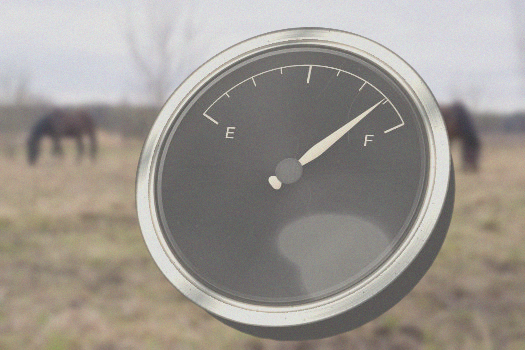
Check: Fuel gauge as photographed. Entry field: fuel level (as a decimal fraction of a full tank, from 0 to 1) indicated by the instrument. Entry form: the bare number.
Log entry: 0.875
